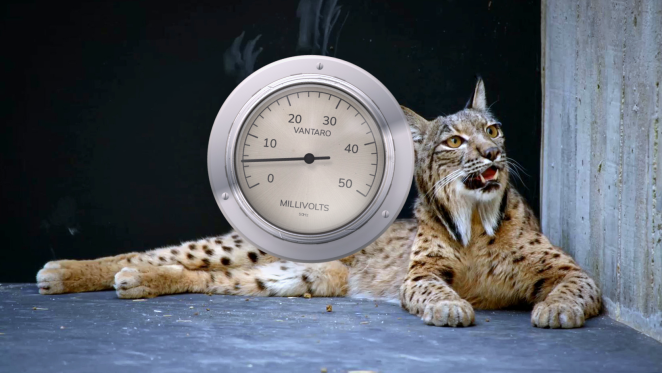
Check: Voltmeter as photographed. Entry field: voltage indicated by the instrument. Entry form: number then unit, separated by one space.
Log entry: 5 mV
